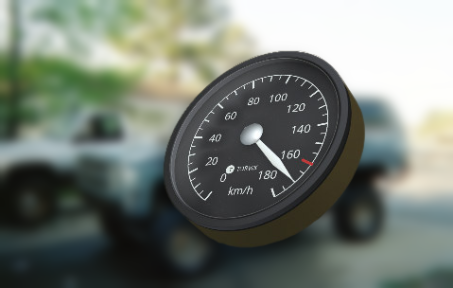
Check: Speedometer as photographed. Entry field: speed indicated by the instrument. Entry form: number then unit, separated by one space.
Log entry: 170 km/h
